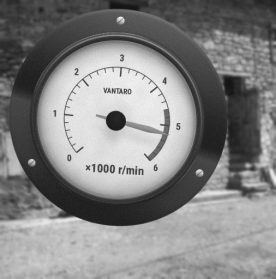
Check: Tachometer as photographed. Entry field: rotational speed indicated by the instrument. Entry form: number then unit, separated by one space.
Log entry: 5200 rpm
